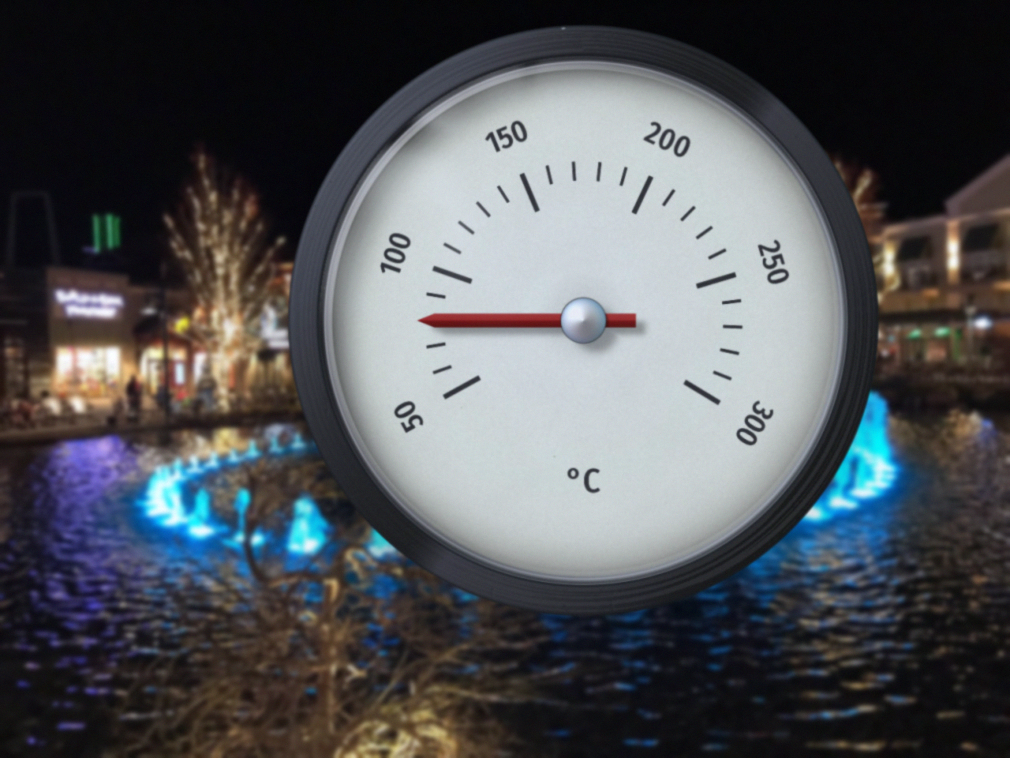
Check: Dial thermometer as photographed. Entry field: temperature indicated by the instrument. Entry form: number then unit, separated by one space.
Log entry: 80 °C
